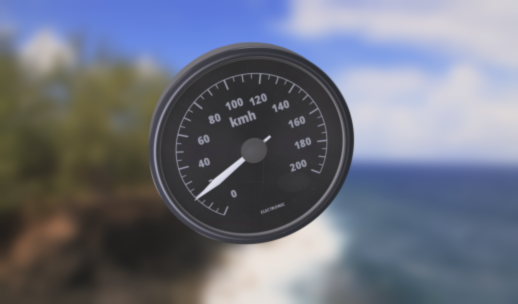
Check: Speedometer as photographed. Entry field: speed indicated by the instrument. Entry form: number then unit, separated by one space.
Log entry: 20 km/h
